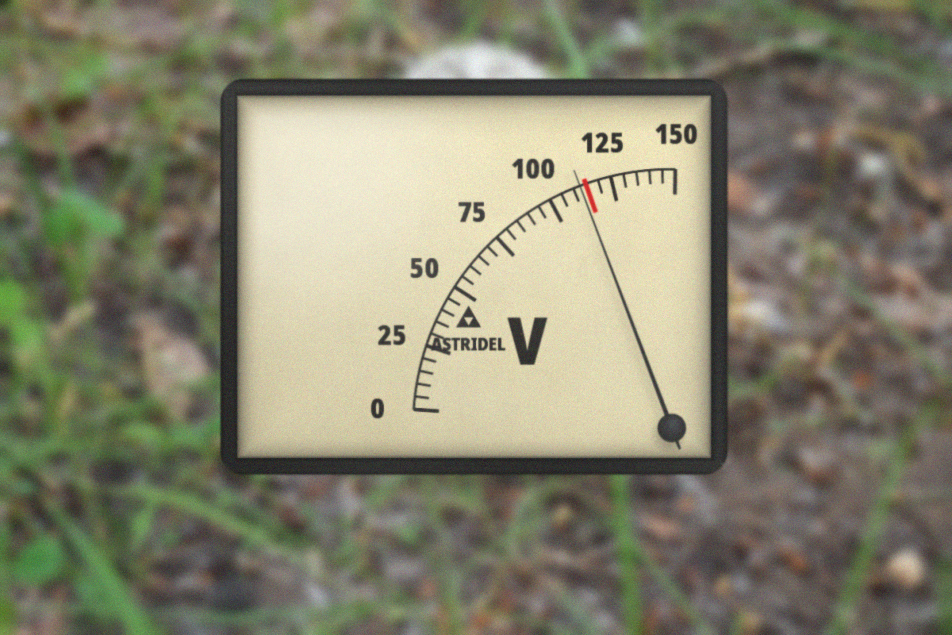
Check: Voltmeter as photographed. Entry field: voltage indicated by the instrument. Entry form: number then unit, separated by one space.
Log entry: 112.5 V
